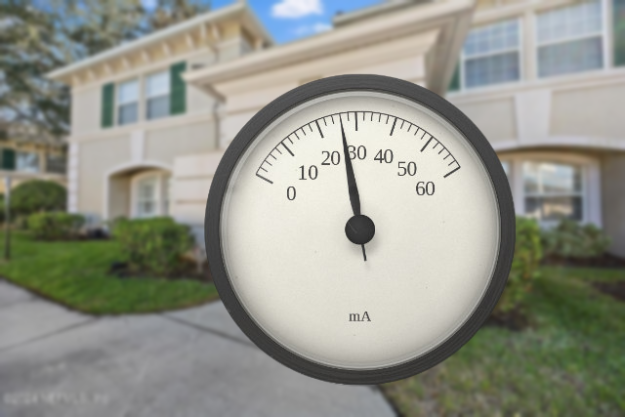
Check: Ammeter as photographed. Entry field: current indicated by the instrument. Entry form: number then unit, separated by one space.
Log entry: 26 mA
